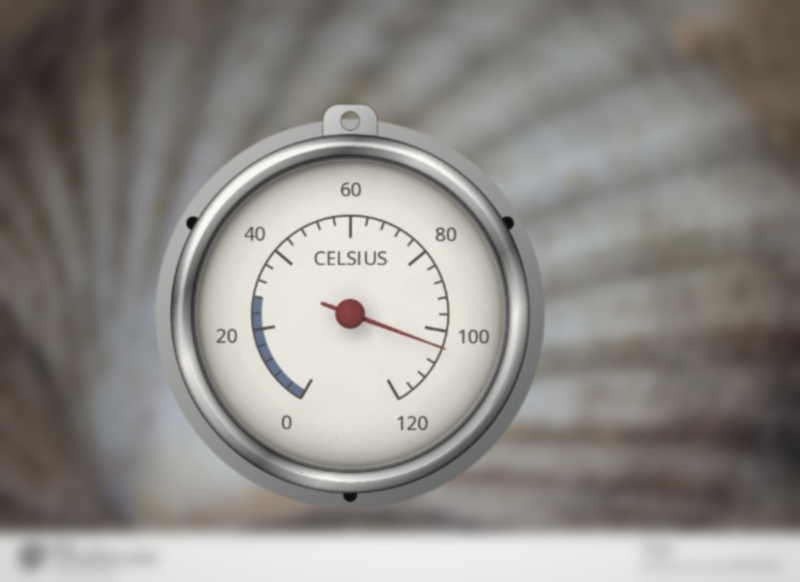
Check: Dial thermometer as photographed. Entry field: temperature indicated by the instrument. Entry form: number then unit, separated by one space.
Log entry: 104 °C
